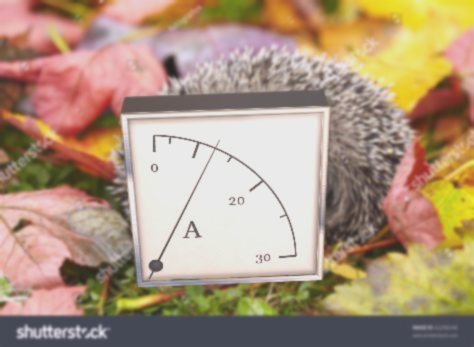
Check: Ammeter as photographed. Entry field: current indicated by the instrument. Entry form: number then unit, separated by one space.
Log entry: 12.5 A
